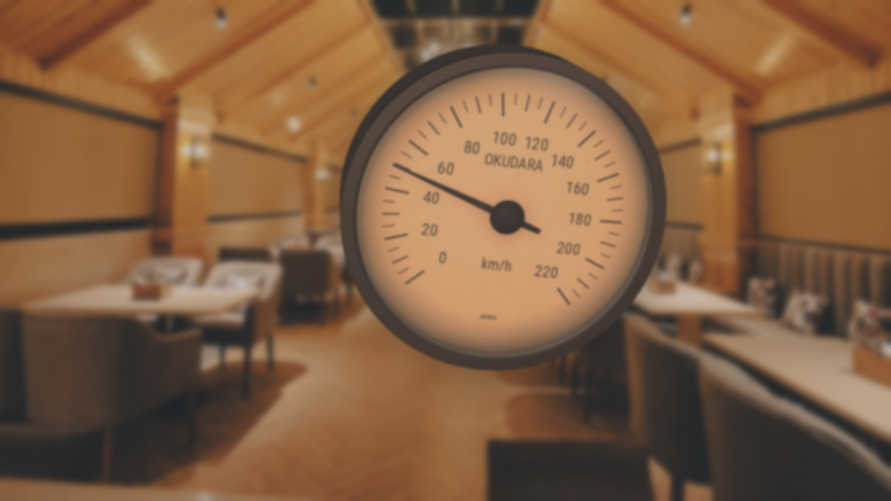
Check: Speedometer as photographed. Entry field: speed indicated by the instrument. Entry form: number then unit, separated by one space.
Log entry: 50 km/h
